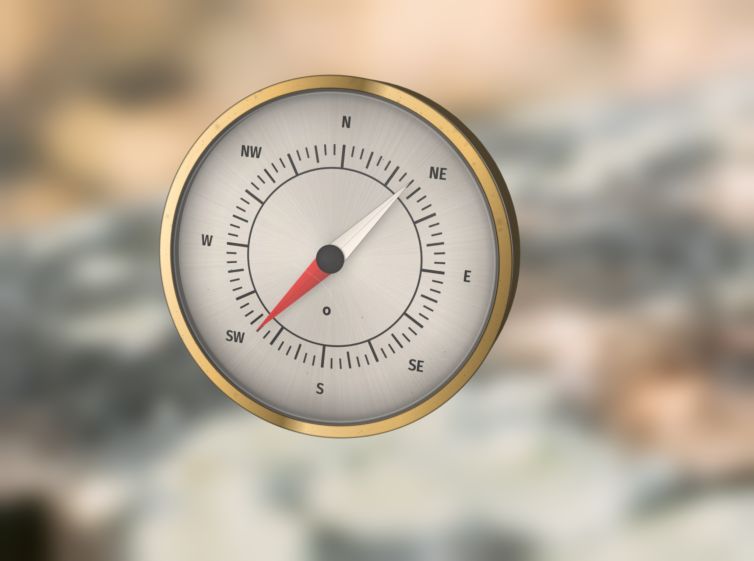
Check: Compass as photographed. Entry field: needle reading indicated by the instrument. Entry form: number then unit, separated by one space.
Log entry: 220 °
